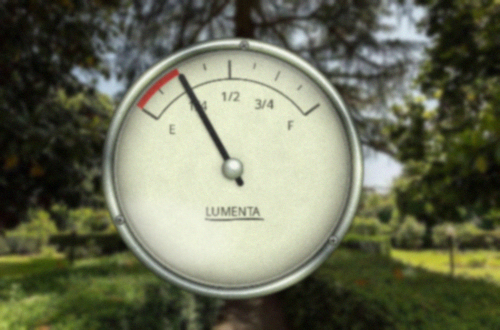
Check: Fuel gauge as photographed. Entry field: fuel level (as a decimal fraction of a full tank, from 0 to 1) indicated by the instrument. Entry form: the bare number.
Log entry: 0.25
